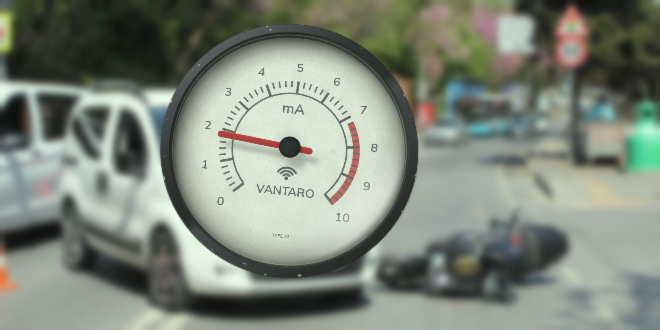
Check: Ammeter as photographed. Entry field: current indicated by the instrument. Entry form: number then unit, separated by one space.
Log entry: 1.8 mA
